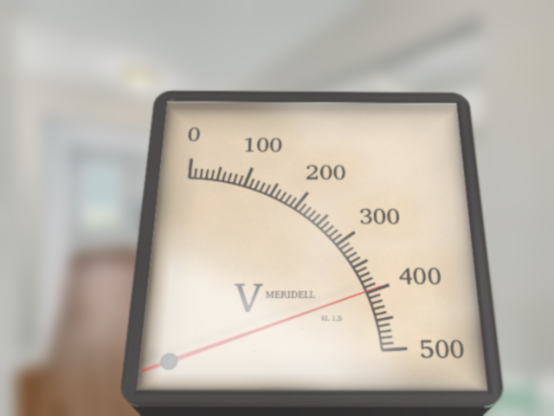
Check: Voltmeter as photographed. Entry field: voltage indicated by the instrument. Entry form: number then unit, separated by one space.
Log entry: 400 V
